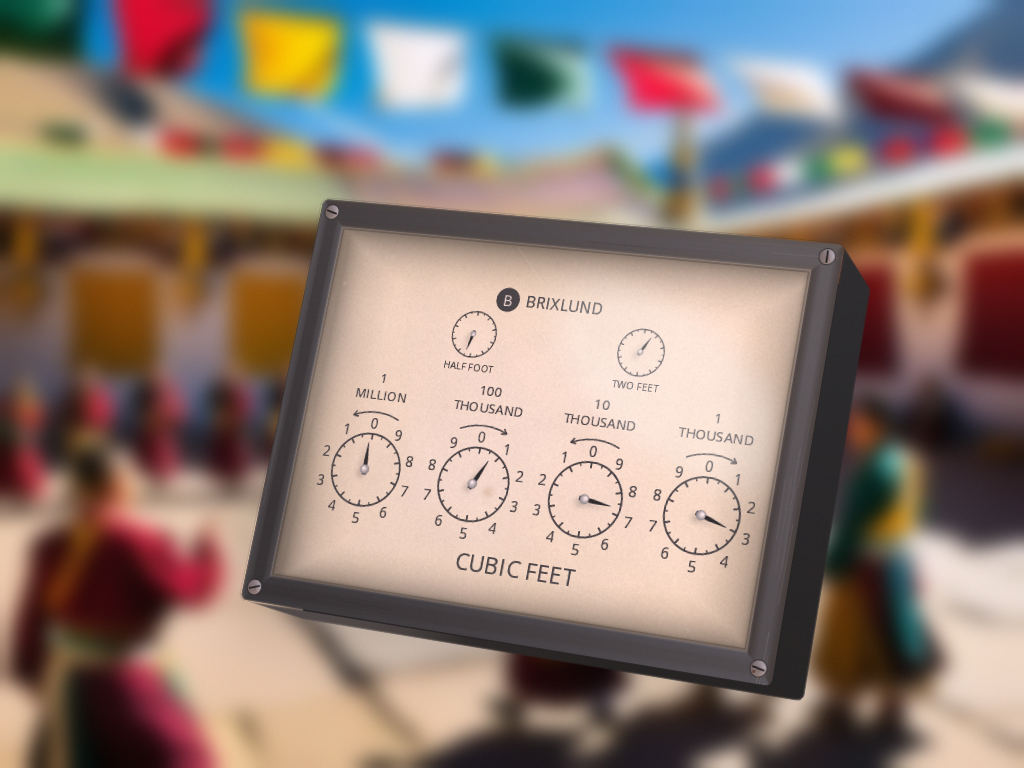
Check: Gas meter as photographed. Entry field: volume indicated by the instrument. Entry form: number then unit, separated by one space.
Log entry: 7300 ft³
